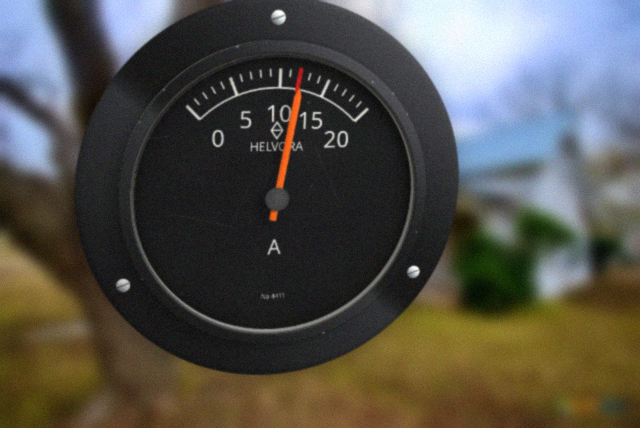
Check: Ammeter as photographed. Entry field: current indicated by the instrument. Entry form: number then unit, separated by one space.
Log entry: 12 A
